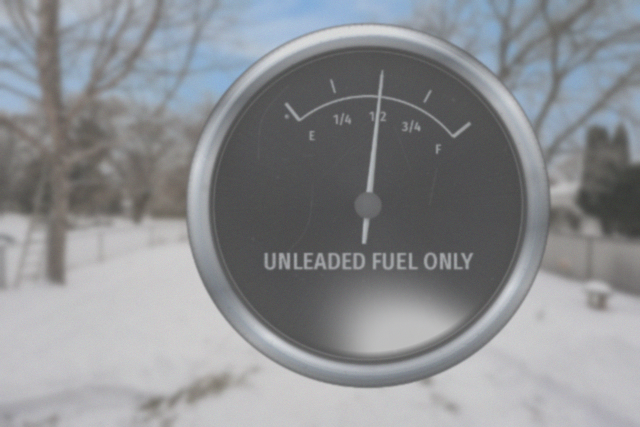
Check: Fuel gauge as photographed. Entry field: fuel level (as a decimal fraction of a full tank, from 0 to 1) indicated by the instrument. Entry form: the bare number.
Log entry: 0.5
